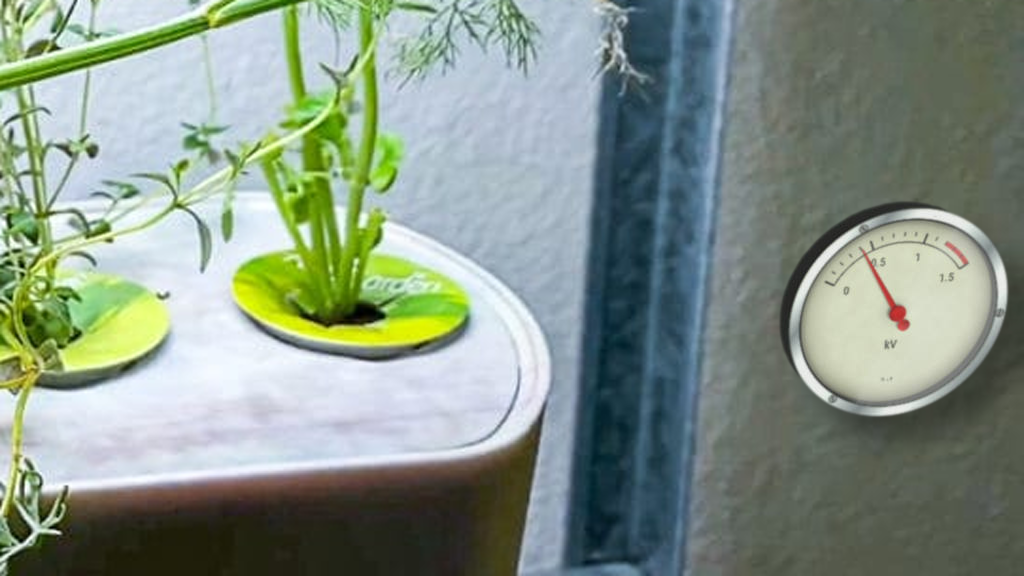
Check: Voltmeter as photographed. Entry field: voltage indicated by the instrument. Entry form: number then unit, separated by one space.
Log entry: 0.4 kV
